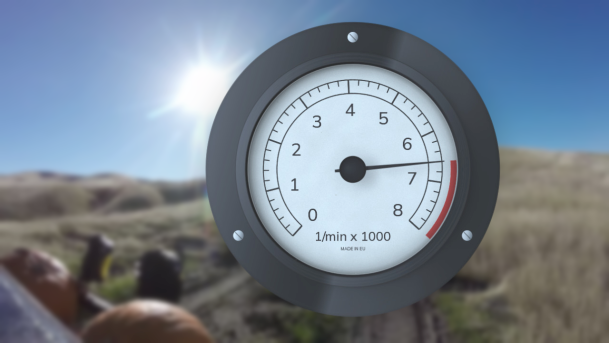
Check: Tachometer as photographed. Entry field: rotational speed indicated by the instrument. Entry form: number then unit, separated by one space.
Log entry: 6600 rpm
